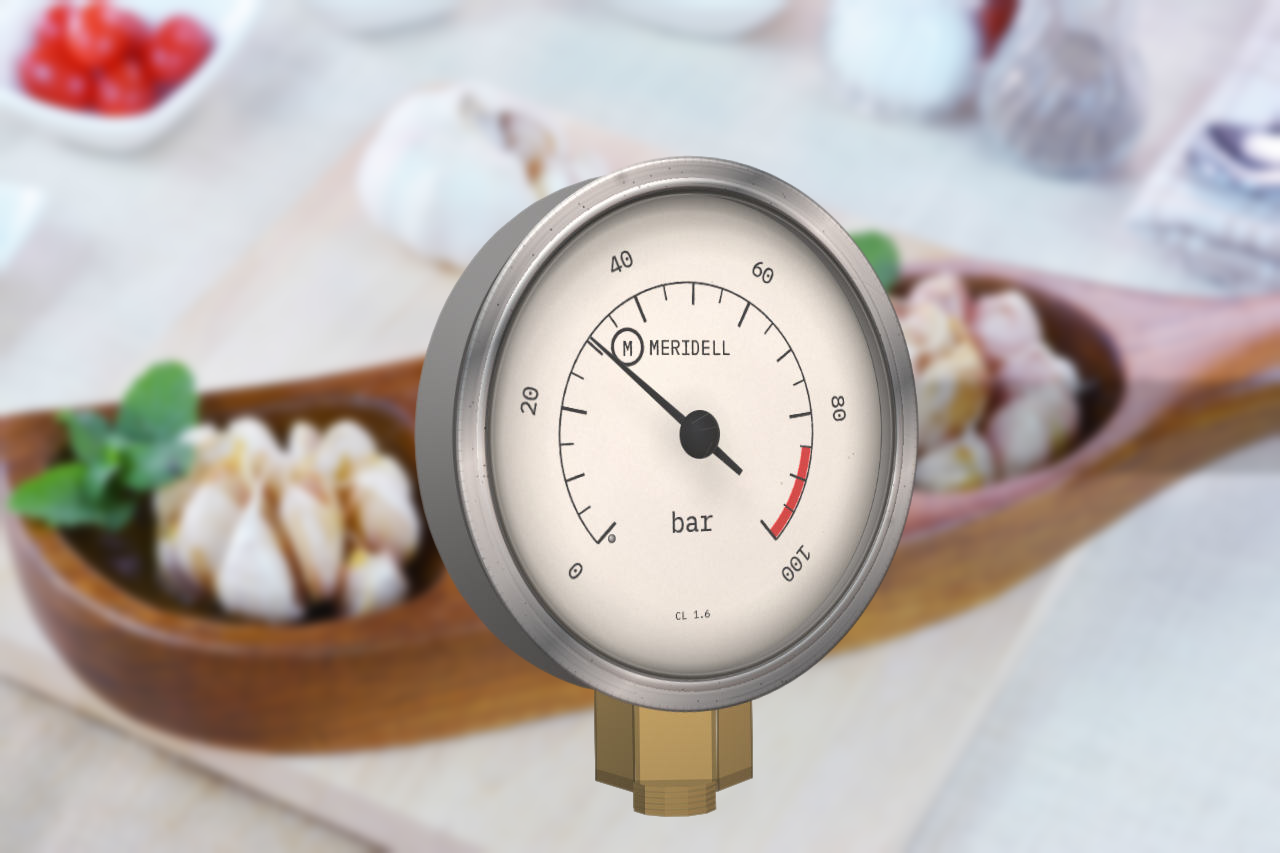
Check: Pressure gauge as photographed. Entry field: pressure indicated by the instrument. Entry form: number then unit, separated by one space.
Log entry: 30 bar
